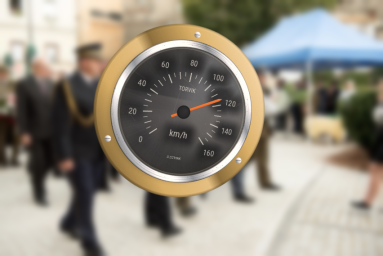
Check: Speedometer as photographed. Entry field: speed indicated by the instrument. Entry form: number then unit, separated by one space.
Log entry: 115 km/h
